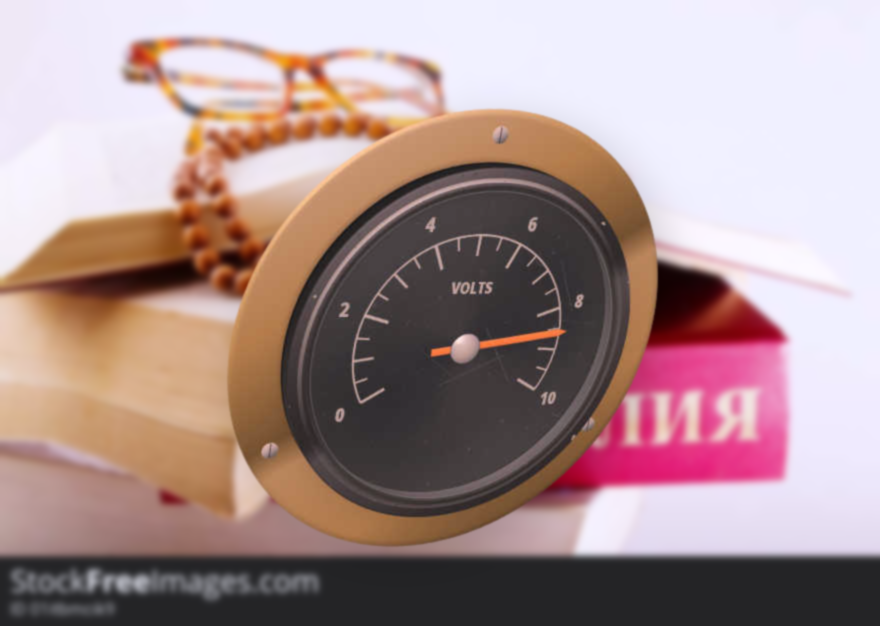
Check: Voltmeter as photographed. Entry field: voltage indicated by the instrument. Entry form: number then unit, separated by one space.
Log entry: 8.5 V
